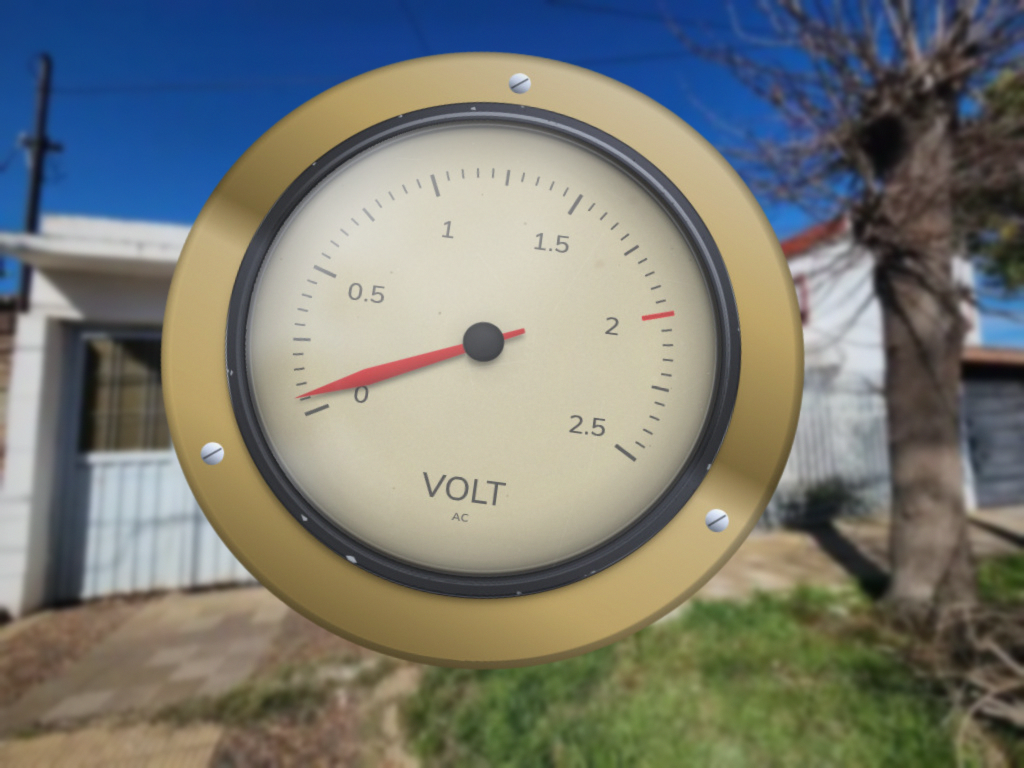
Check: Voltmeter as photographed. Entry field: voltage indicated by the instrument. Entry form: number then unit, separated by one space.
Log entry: 0.05 V
